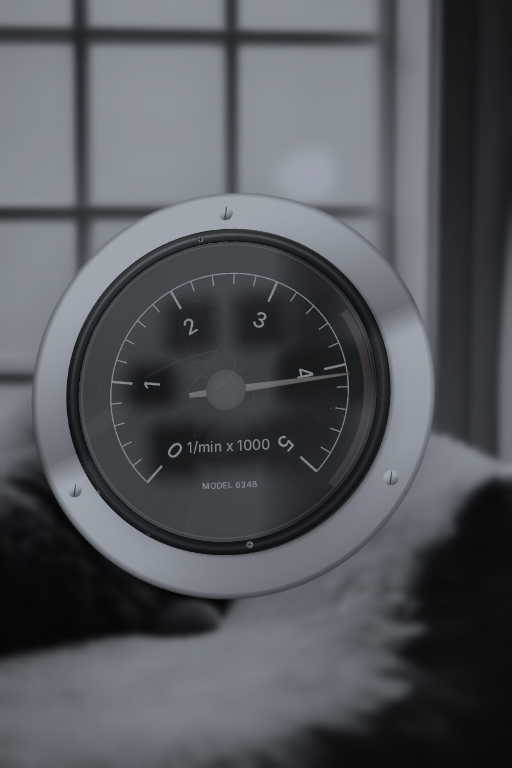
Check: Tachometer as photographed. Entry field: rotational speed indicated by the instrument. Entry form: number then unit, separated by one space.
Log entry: 4100 rpm
